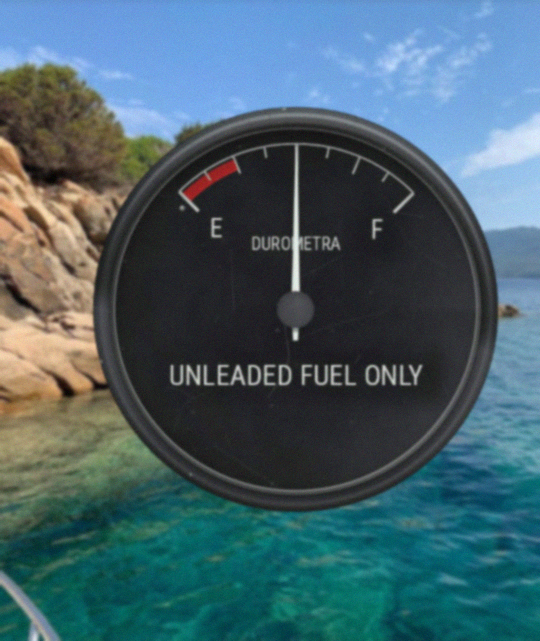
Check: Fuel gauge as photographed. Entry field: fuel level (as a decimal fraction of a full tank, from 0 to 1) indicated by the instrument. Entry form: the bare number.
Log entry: 0.5
